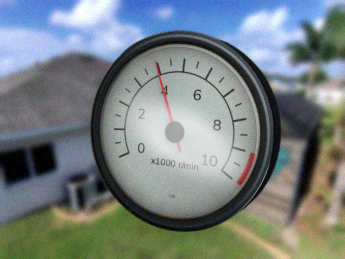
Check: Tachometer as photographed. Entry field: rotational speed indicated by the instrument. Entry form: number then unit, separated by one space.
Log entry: 4000 rpm
